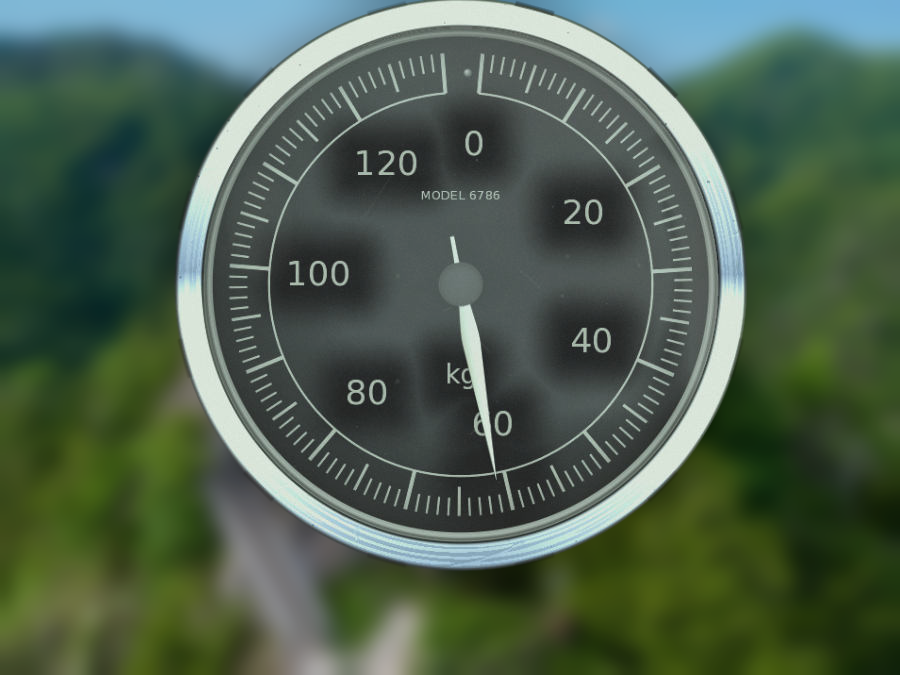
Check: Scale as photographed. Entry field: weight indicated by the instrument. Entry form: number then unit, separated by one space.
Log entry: 61 kg
